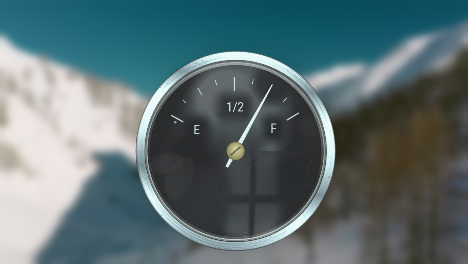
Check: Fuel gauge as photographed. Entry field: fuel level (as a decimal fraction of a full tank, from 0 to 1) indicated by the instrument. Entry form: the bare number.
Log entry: 0.75
